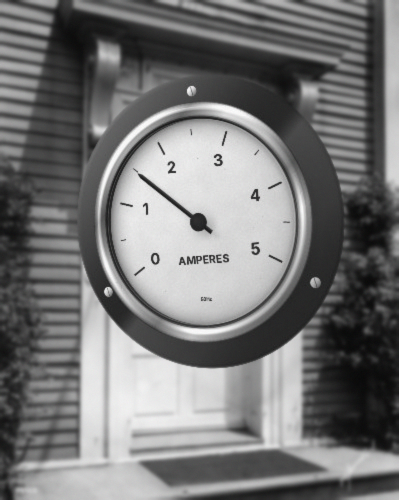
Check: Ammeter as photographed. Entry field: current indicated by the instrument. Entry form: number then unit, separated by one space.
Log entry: 1.5 A
